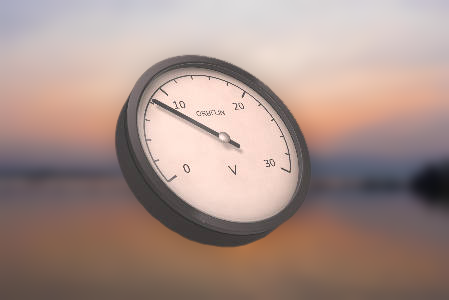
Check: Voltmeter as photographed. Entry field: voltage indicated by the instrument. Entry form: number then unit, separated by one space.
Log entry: 8 V
